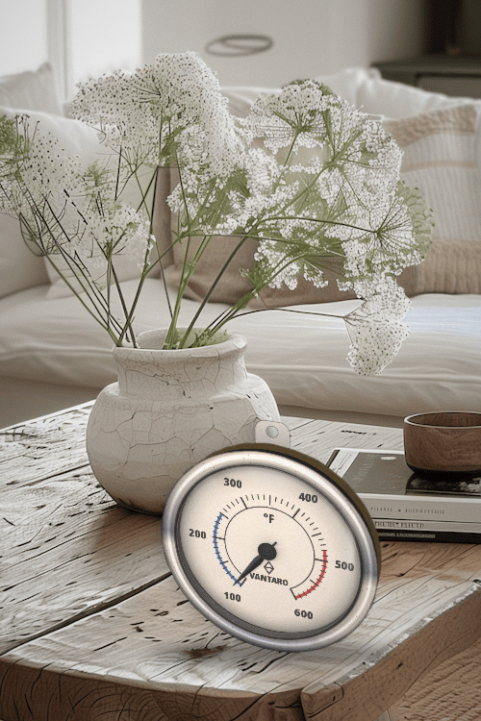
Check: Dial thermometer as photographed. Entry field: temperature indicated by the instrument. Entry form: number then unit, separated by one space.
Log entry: 110 °F
